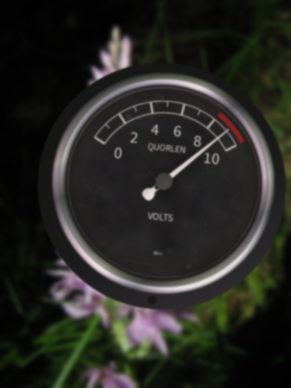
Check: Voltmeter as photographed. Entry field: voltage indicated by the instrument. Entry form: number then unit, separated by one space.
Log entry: 9 V
